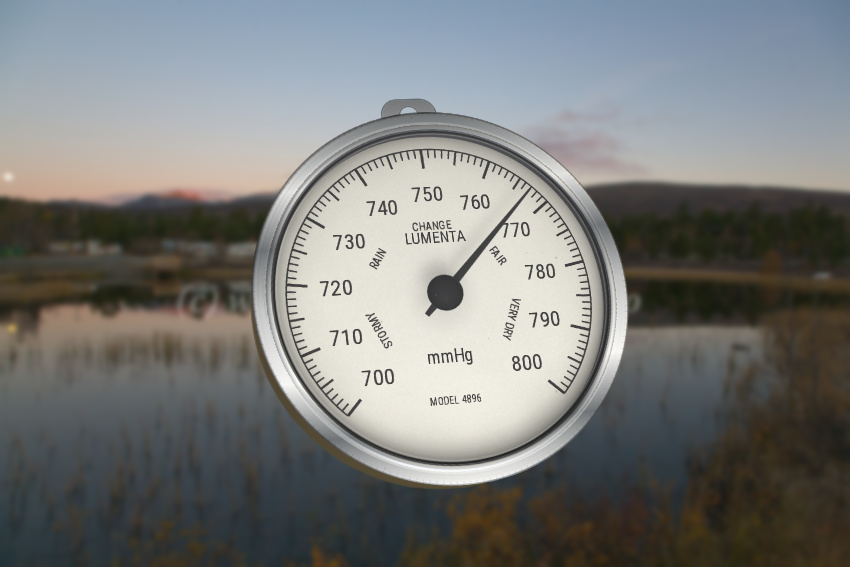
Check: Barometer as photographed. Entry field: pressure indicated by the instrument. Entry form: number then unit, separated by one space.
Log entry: 767 mmHg
